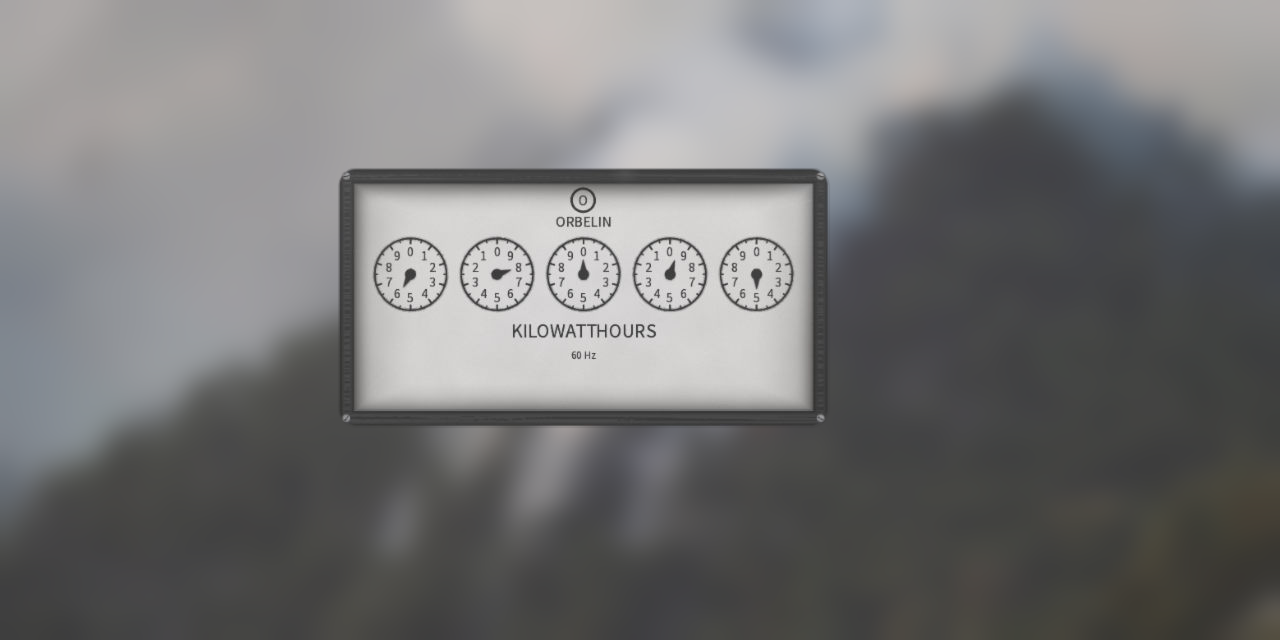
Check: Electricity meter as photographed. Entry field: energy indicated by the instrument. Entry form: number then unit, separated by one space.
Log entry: 57995 kWh
